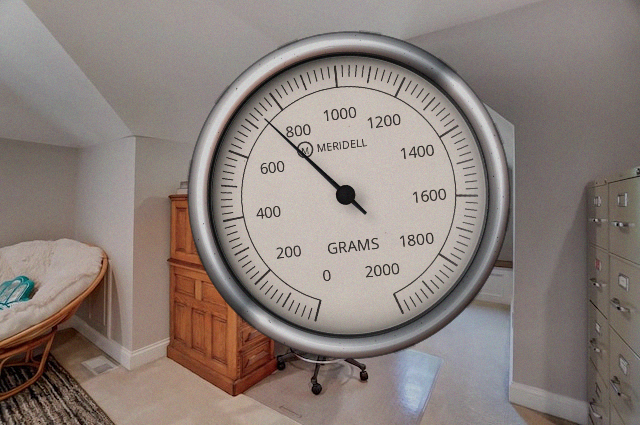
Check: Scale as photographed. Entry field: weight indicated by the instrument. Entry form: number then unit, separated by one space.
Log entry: 740 g
